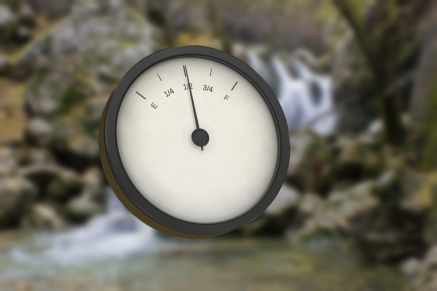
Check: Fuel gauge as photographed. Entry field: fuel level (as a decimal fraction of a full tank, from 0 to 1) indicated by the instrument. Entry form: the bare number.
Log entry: 0.5
